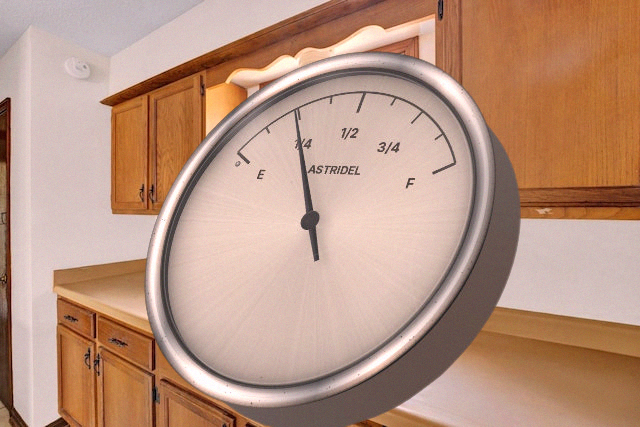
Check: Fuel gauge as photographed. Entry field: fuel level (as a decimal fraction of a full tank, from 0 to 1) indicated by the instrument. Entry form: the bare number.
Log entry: 0.25
